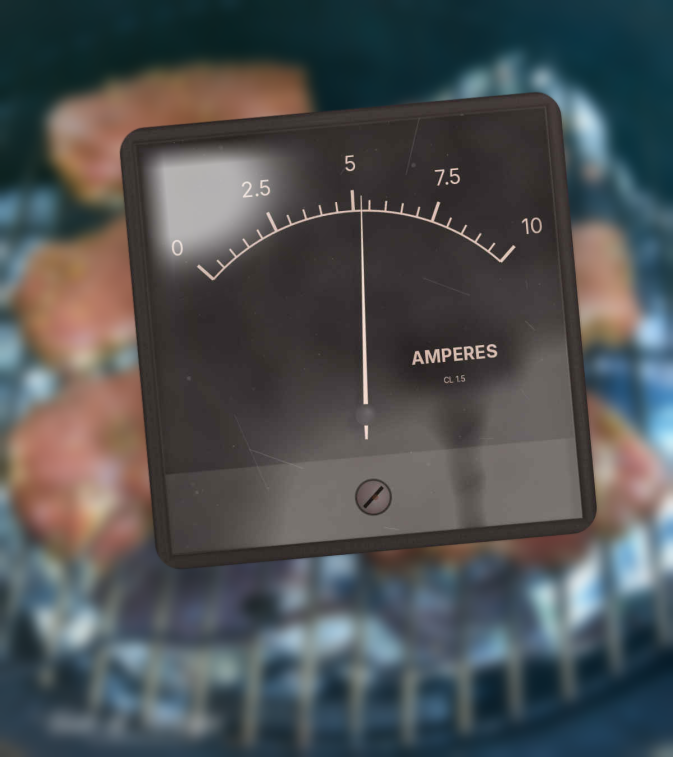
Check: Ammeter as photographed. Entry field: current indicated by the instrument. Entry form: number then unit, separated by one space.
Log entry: 5.25 A
